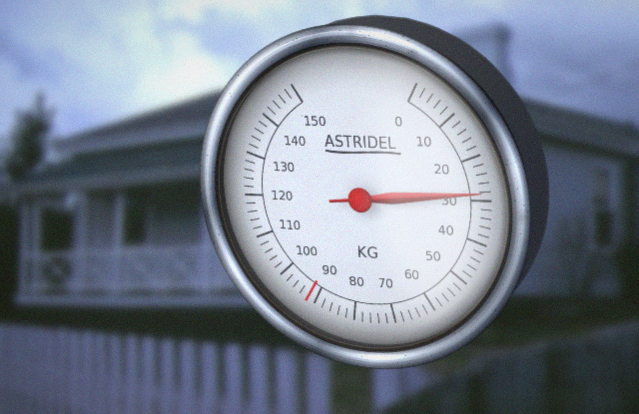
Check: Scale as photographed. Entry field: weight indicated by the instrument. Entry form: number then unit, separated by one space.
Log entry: 28 kg
